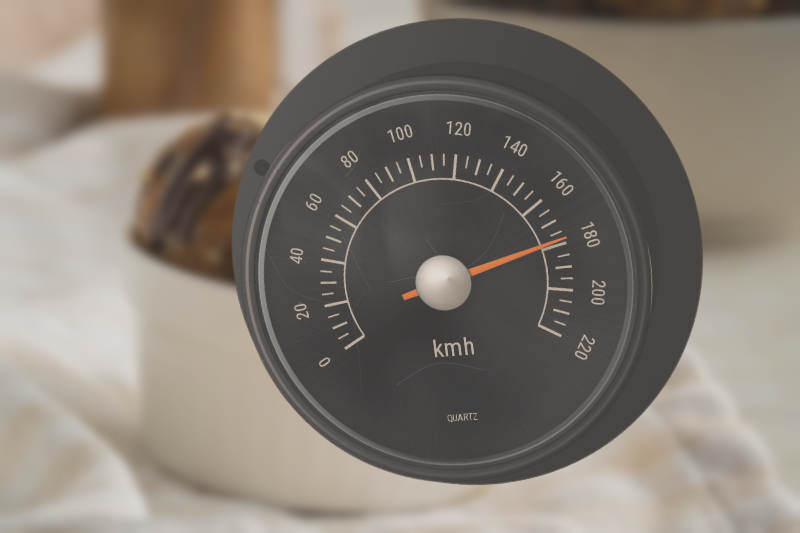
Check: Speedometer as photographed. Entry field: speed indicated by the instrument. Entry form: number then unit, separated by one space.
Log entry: 177.5 km/h
